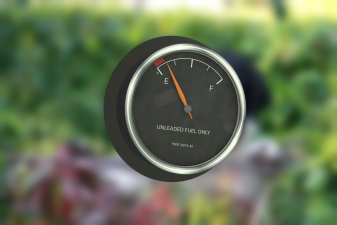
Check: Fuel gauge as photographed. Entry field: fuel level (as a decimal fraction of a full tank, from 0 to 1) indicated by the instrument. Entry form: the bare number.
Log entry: 0.125
